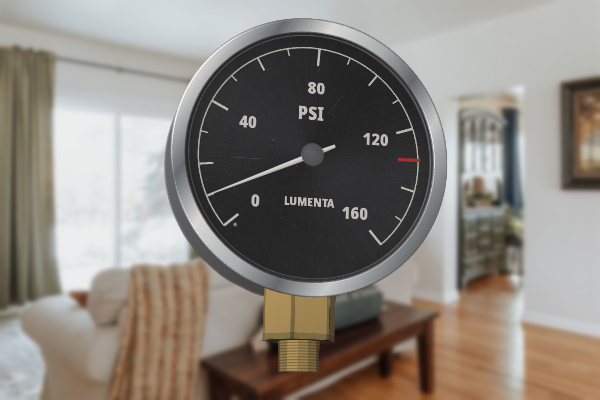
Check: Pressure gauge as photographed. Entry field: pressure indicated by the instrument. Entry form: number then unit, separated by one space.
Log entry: 10 psi
